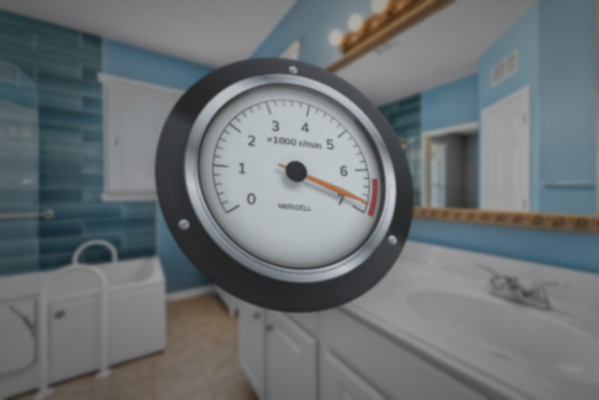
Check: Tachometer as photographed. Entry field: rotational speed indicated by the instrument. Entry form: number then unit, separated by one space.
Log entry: 6800 rpm
